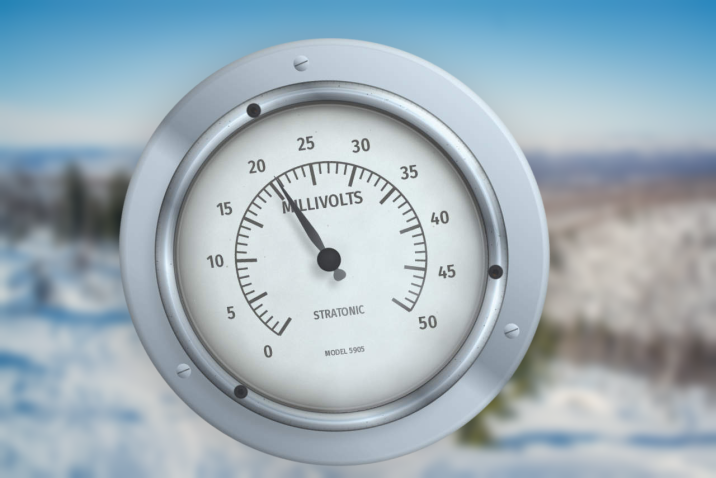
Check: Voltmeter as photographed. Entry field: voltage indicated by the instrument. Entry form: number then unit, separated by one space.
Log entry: 21 mV
